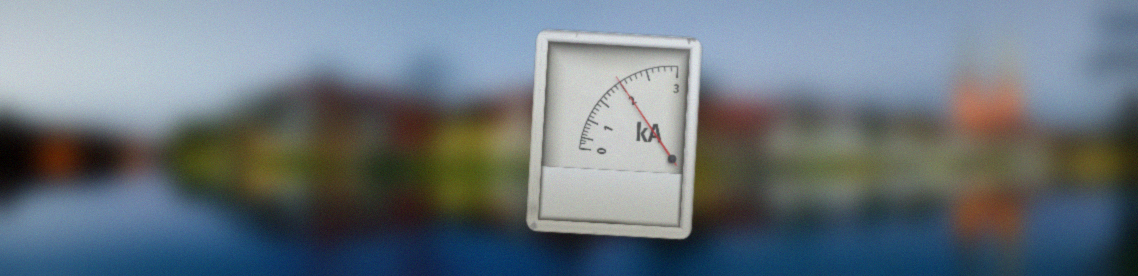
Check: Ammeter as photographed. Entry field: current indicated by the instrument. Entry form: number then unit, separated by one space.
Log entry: 2 kA
